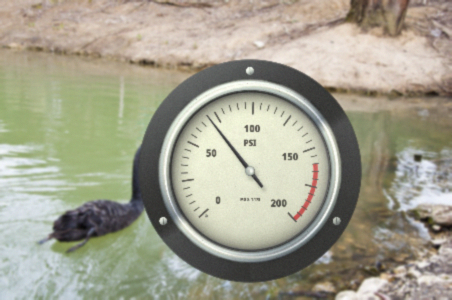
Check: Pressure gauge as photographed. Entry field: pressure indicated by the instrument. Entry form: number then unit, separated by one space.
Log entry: 70 psi
